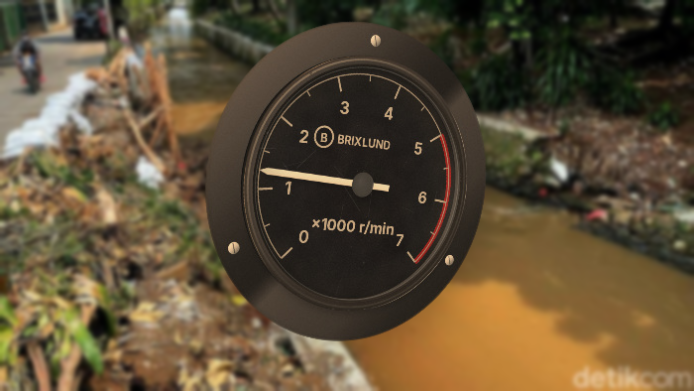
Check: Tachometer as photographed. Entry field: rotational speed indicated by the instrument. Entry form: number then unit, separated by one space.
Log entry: 1250 rpm
